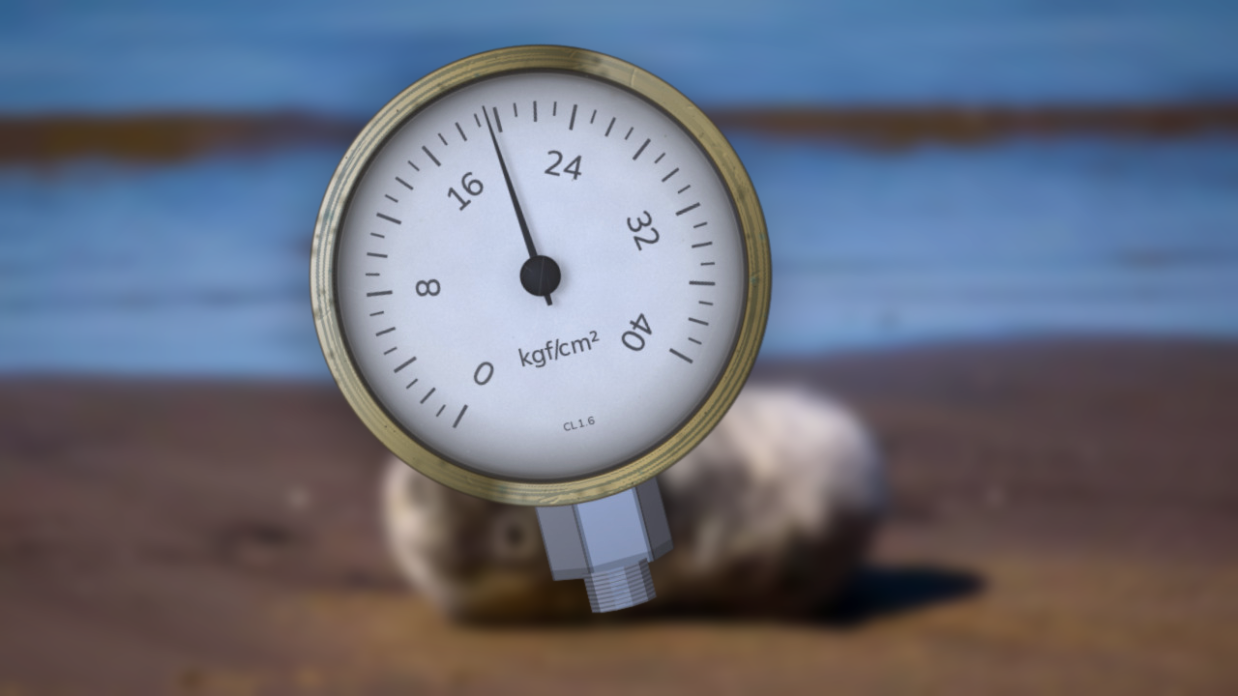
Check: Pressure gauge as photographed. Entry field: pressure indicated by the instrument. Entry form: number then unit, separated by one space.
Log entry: 19.5 kg/cm²
